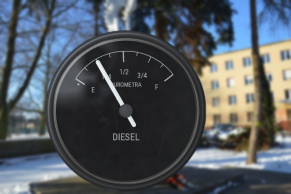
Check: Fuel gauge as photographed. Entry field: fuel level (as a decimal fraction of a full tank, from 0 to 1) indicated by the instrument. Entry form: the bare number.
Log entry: 0.25
